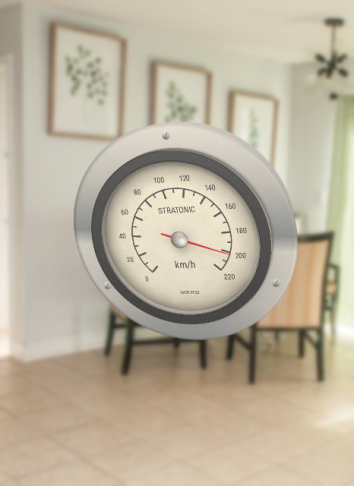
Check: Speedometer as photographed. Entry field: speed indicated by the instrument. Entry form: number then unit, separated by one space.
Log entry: 200 km/h
